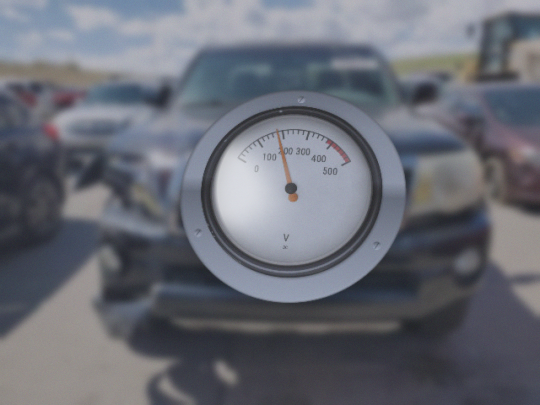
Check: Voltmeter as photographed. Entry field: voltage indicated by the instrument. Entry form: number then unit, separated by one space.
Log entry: 180 V
